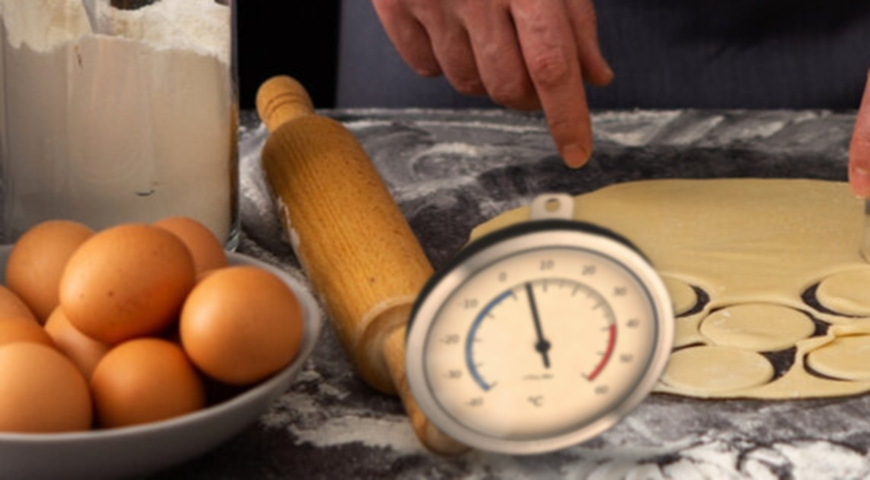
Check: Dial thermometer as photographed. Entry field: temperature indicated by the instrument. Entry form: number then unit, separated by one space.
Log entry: 5 °C
